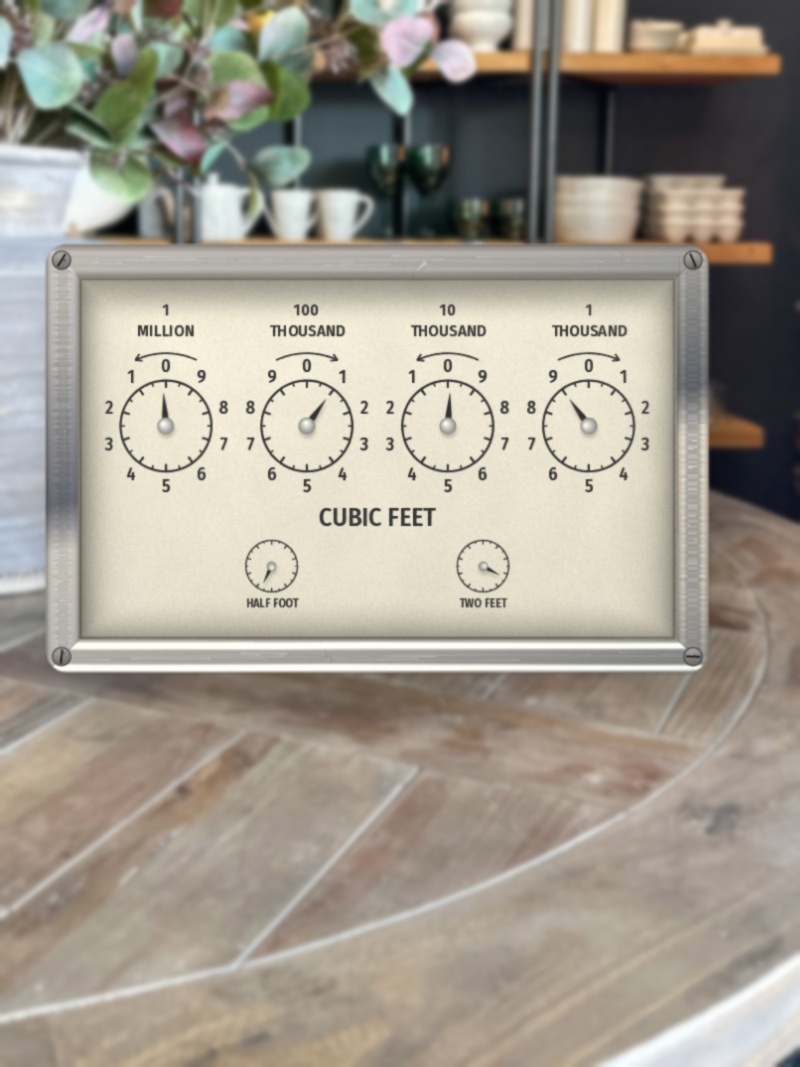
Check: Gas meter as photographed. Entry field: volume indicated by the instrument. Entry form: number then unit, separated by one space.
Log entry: 9900 ft³
